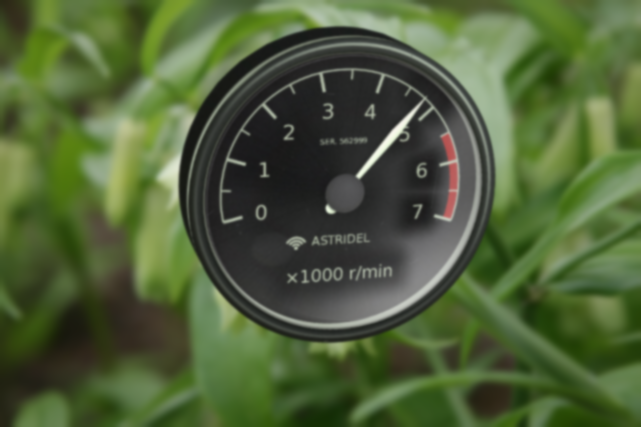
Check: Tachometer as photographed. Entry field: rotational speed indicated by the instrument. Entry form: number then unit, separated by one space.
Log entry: 4750 rpm
